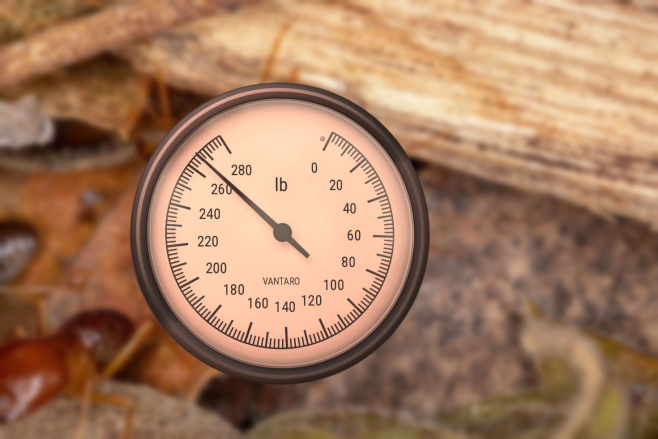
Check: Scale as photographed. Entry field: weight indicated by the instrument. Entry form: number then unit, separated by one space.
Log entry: 266 lb
